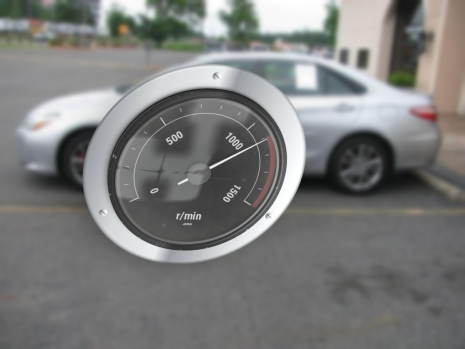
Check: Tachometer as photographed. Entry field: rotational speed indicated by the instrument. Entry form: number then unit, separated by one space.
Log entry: 1100 rpm
